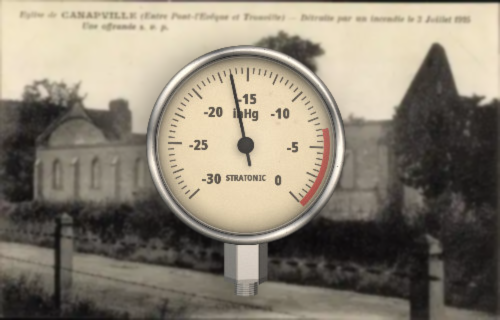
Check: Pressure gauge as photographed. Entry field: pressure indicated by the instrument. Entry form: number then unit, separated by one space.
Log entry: -16.5 inHg
